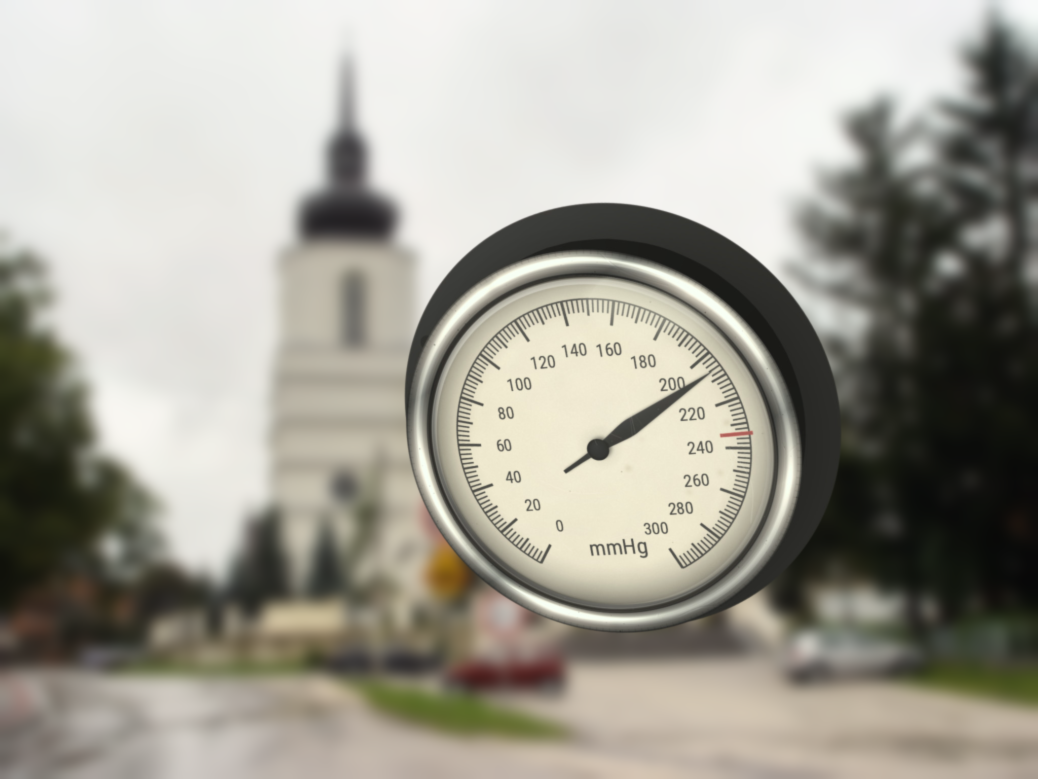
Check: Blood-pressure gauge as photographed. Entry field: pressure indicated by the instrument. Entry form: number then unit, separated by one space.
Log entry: 206 mmHg
